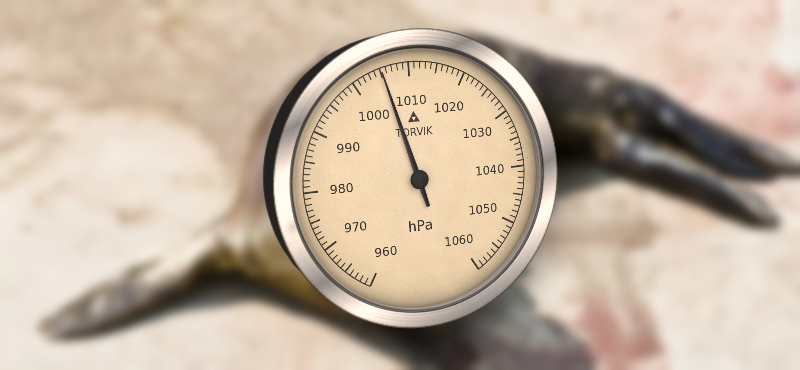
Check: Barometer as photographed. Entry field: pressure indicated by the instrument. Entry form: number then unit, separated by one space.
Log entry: 1005 hPa
